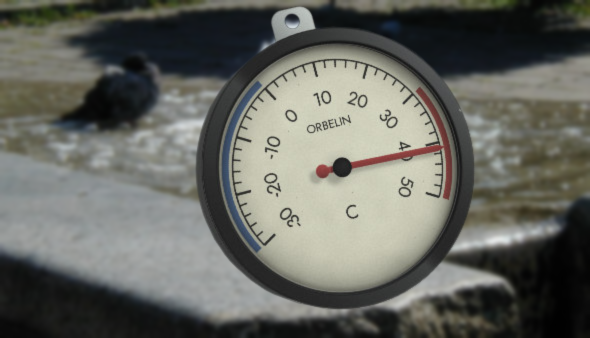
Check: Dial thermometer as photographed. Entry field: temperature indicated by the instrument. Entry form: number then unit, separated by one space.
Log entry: 41 °C
